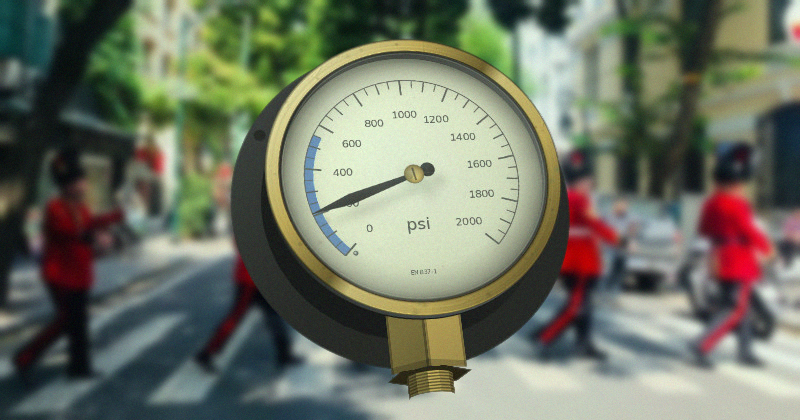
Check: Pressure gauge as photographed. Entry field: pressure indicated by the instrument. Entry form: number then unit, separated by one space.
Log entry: 200 psi
